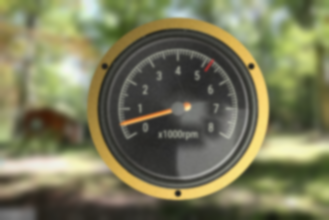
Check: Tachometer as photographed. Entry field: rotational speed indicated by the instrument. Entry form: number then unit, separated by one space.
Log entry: 500 rpm
